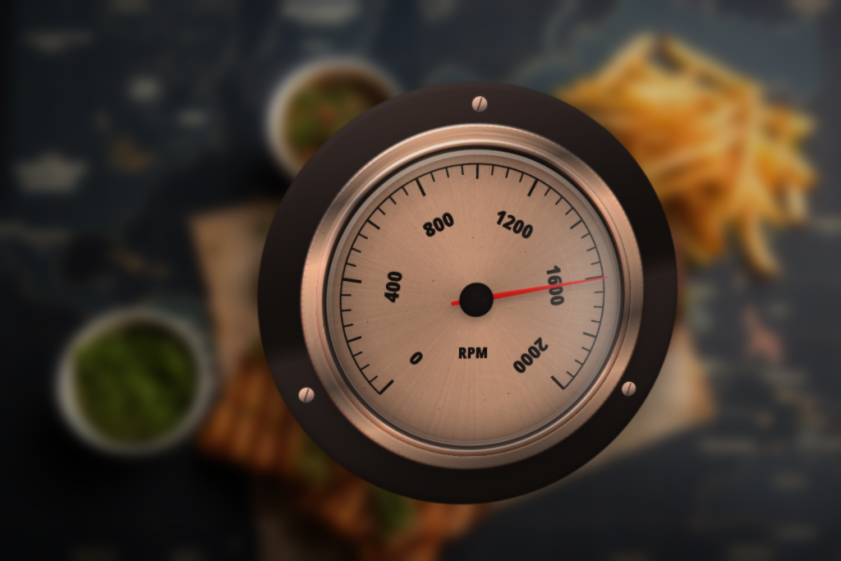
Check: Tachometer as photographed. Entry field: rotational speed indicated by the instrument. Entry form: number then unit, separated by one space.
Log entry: 1600 rpm
